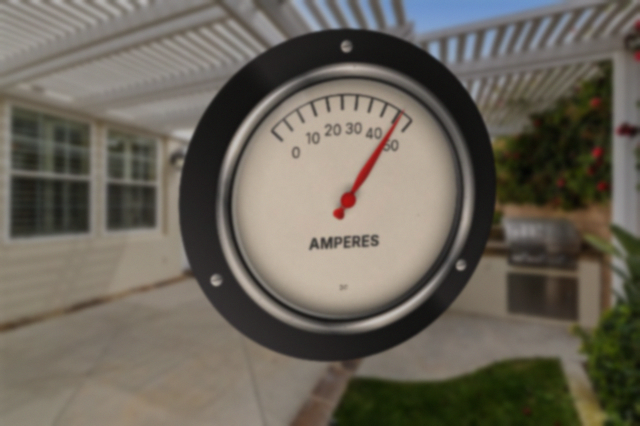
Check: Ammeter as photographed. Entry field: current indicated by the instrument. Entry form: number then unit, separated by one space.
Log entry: 45 A
